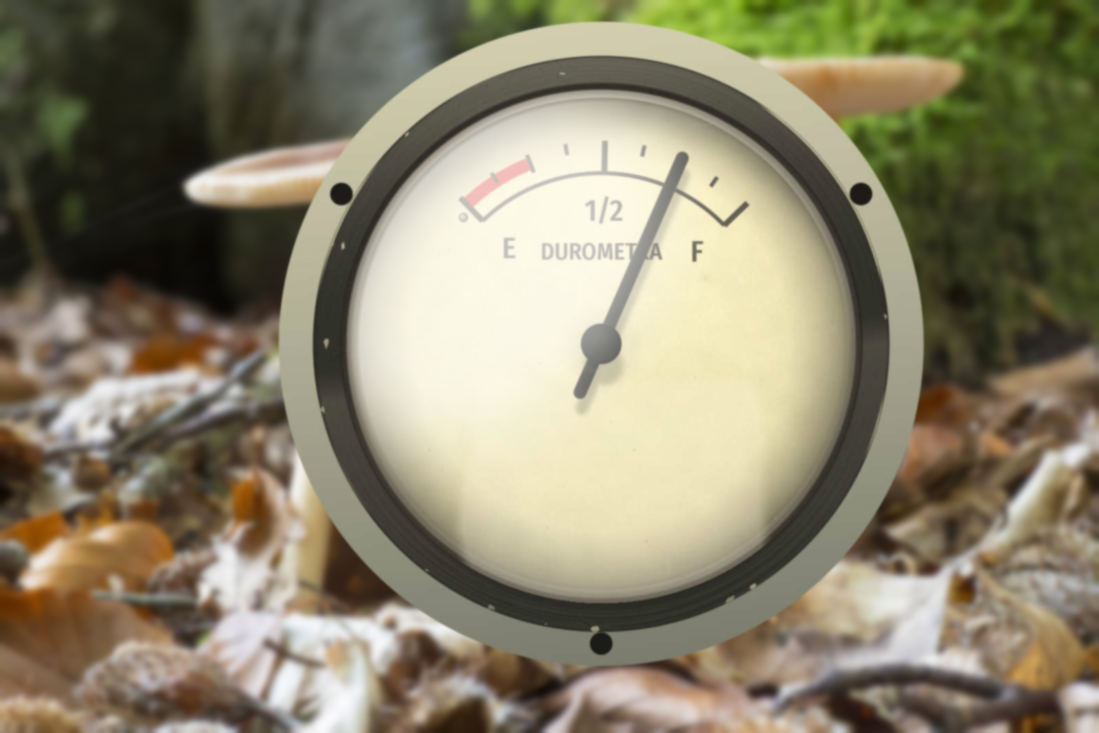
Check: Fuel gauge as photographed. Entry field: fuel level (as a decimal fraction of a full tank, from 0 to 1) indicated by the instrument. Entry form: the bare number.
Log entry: 0.75
